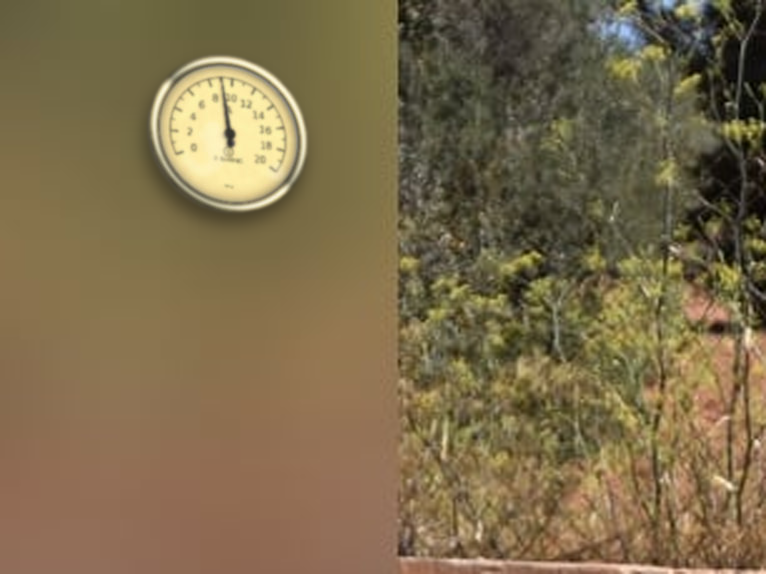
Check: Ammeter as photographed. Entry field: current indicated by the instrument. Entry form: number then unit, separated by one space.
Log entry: 9 A
